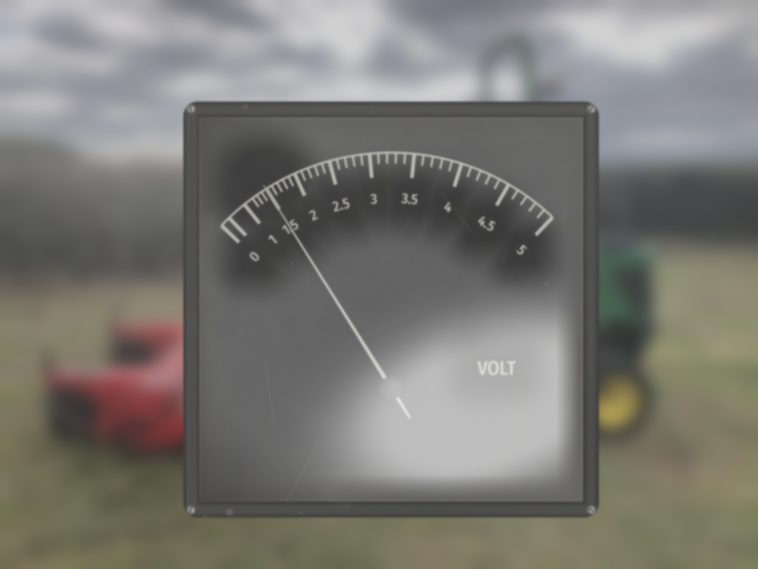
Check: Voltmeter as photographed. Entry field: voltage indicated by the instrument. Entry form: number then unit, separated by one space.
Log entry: 1.5 V
